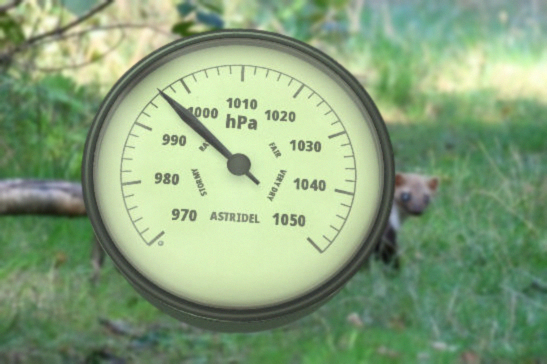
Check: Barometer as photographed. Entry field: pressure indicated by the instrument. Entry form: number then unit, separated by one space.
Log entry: 996 hPa
